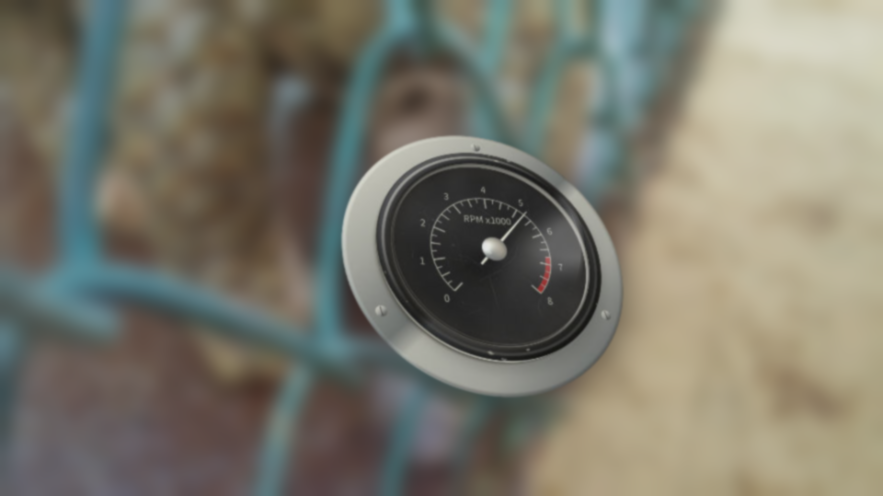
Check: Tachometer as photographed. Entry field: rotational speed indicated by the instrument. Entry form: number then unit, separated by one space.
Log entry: 5250 rpm
